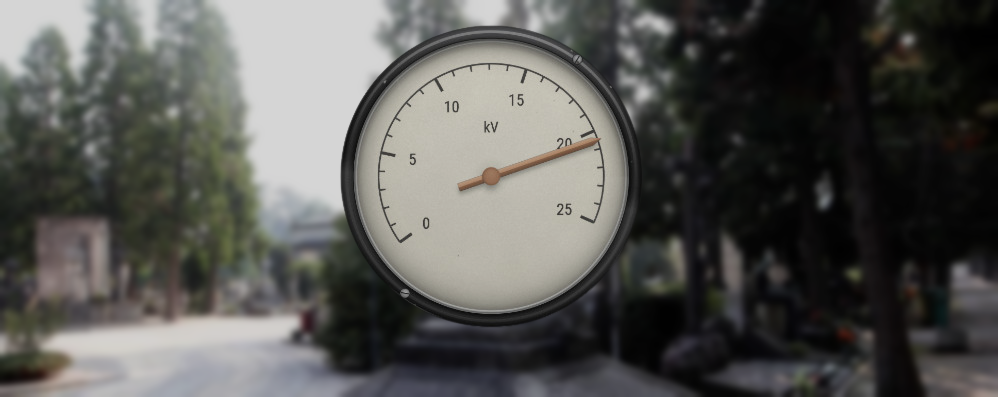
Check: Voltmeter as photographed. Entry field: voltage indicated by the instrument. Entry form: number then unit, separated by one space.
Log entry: 20.5 kV
